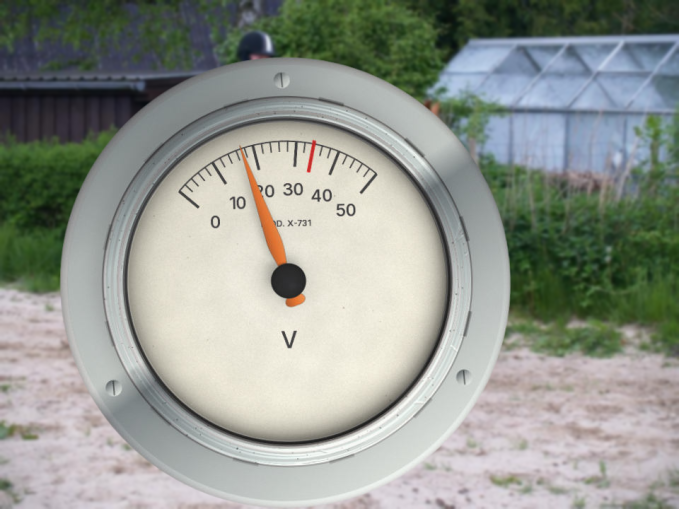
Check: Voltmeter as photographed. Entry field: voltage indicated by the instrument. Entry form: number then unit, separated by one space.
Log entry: 17 V
